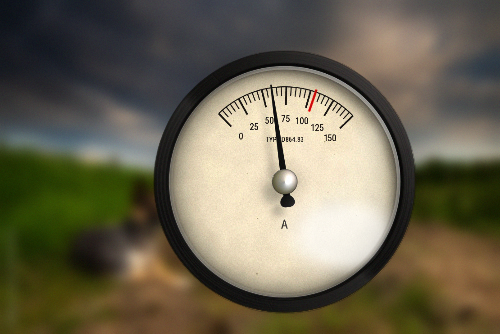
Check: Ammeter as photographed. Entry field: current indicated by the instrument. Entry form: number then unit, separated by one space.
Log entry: 60 A
